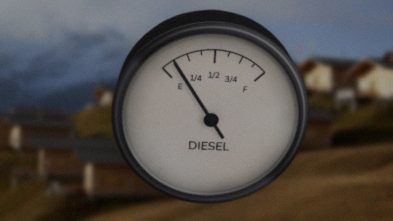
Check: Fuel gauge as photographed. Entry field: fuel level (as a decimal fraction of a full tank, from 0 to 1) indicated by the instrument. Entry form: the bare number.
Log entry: 0.125
